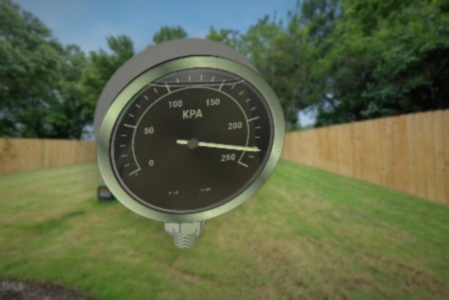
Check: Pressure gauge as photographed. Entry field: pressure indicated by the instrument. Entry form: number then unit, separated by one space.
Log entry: 230 kPa
